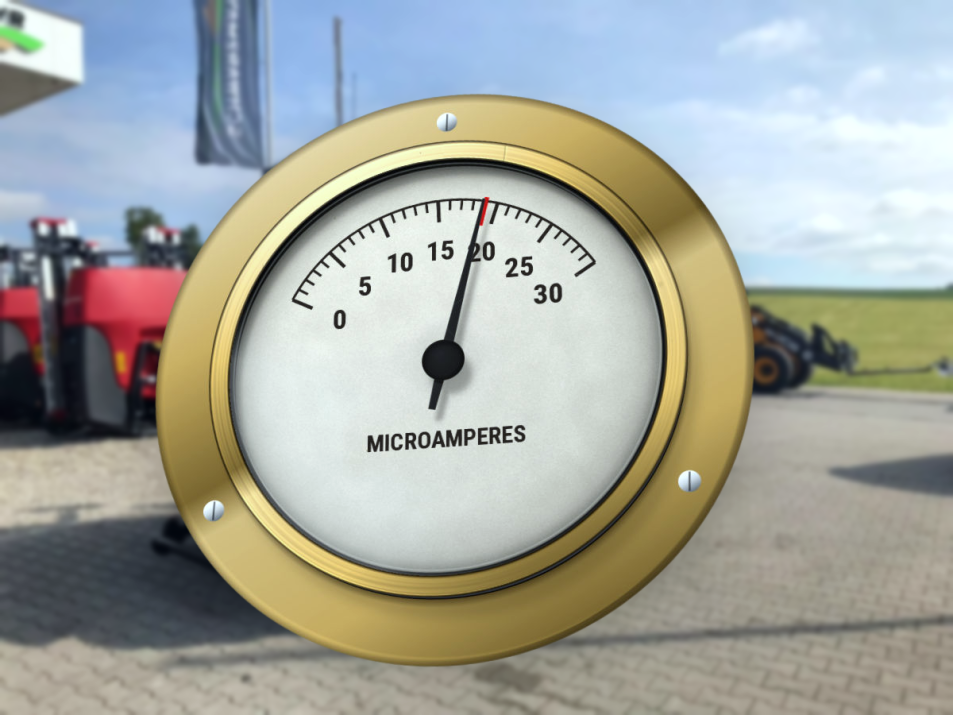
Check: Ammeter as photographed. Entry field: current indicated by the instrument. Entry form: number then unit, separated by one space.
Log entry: 19 µA
